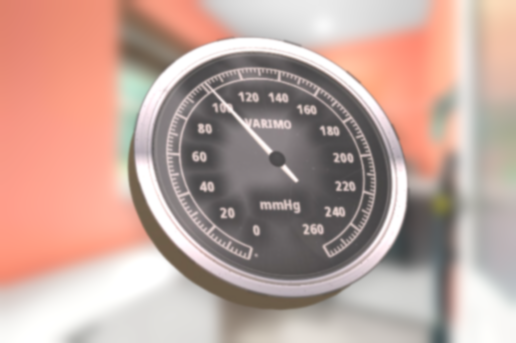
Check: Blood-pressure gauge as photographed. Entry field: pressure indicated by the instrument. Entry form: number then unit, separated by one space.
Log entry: 100 mmHg
